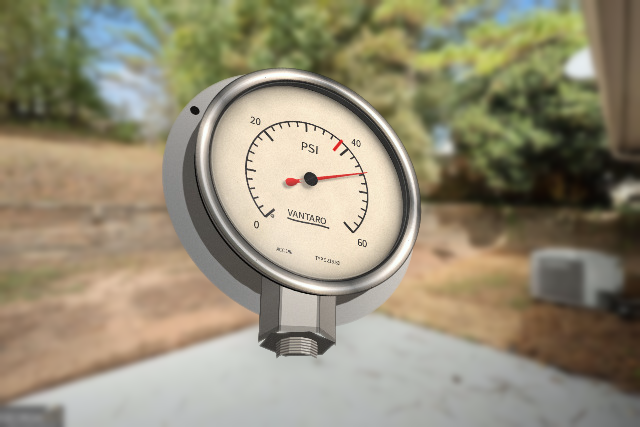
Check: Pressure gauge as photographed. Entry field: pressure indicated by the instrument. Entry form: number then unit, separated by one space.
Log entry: 46 psi
